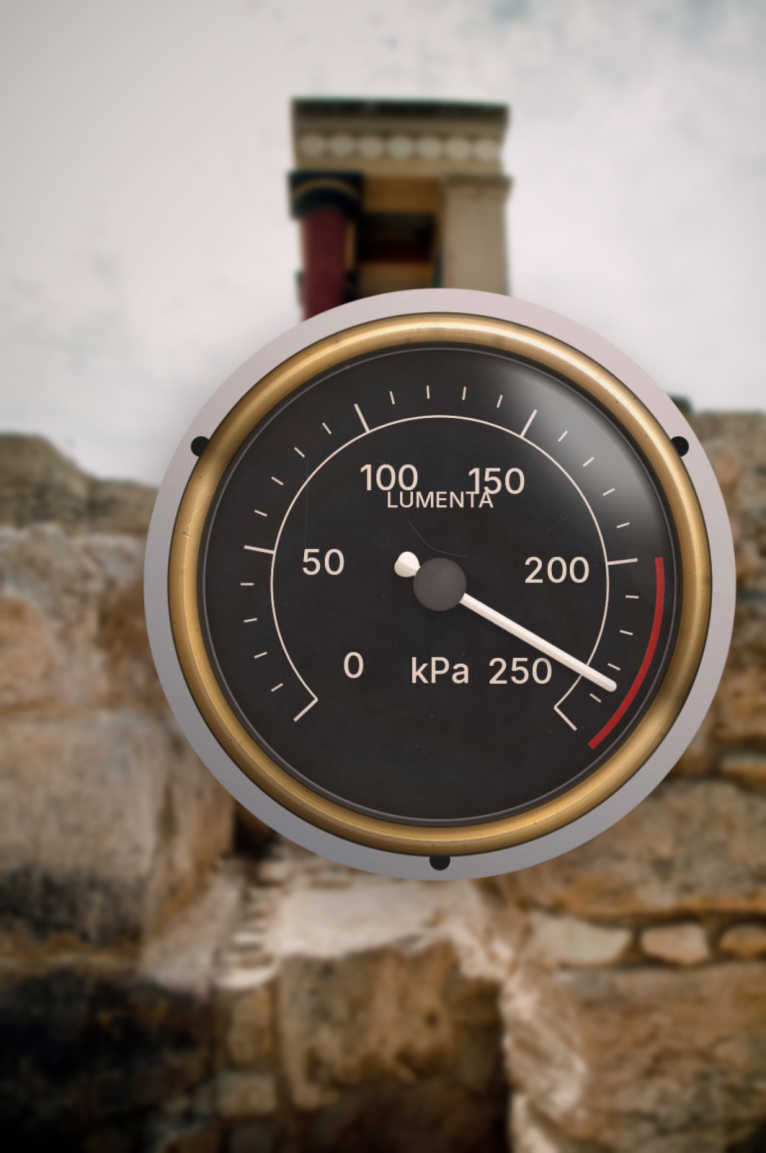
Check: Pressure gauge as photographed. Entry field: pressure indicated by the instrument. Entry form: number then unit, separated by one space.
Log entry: 235 kPa
